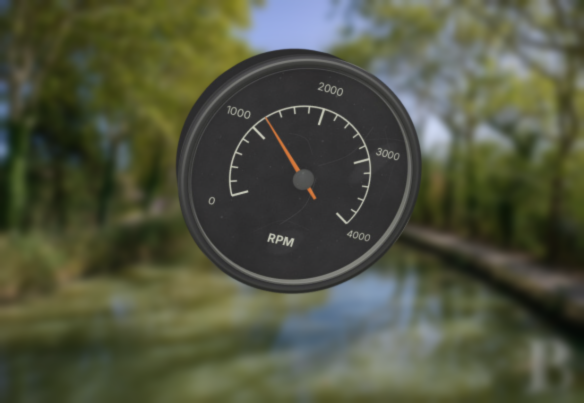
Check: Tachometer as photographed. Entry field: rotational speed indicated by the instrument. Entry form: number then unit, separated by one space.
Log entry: 1200 rpm
